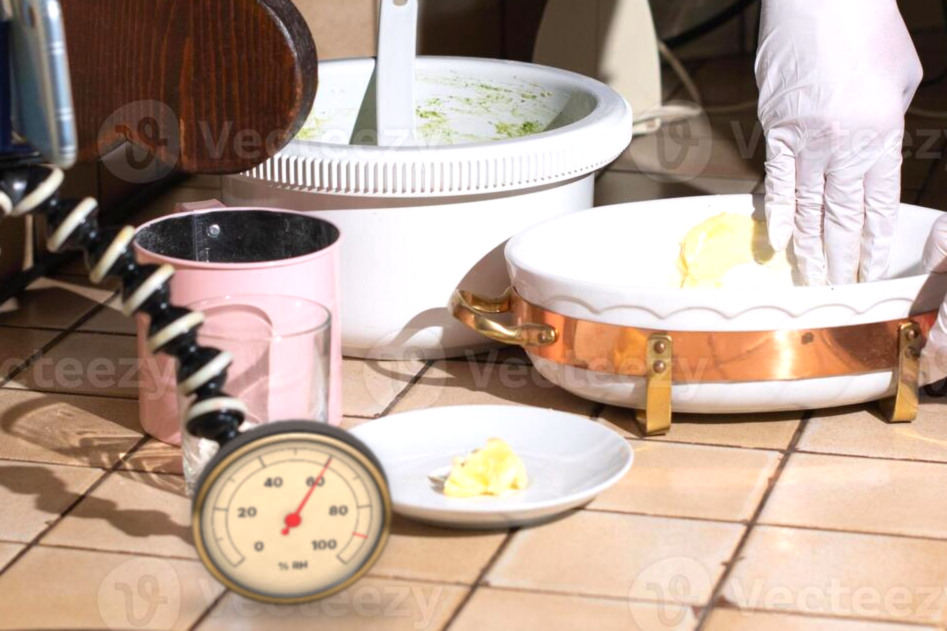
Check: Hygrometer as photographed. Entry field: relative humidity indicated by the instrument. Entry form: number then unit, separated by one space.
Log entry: 60 %
